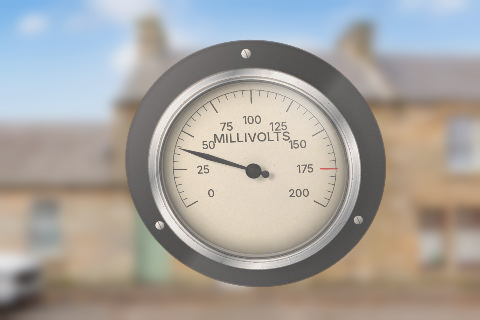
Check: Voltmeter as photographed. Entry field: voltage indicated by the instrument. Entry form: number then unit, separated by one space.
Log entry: 40 mV
